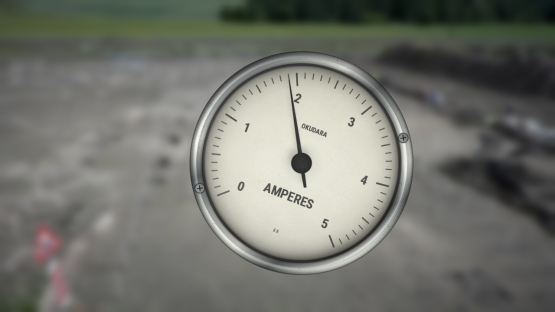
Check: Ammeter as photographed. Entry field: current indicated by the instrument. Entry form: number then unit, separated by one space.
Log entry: 1.9 A
